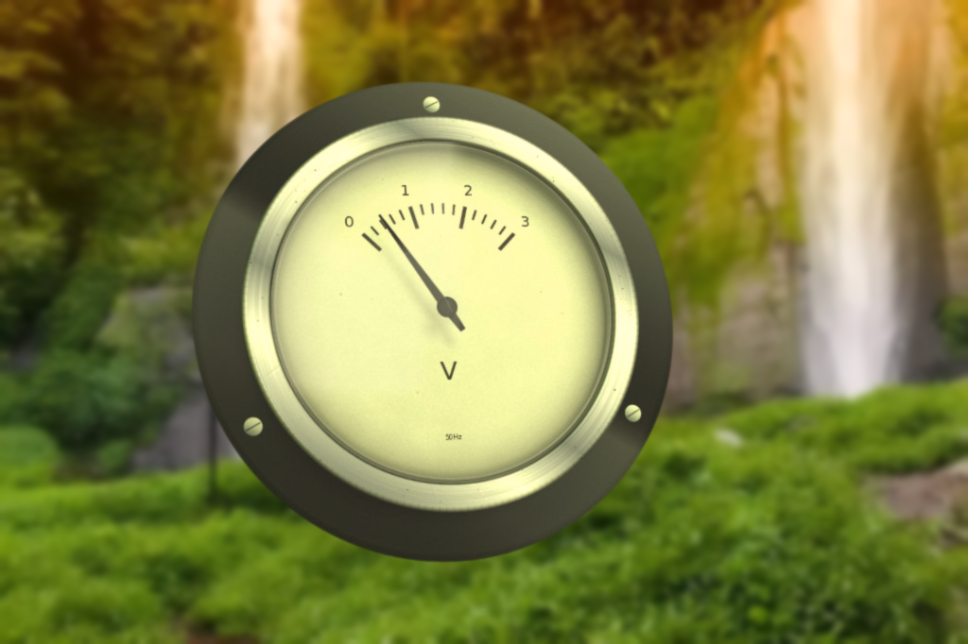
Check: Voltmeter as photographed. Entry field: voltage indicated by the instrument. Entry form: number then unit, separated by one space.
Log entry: 0.4 V
